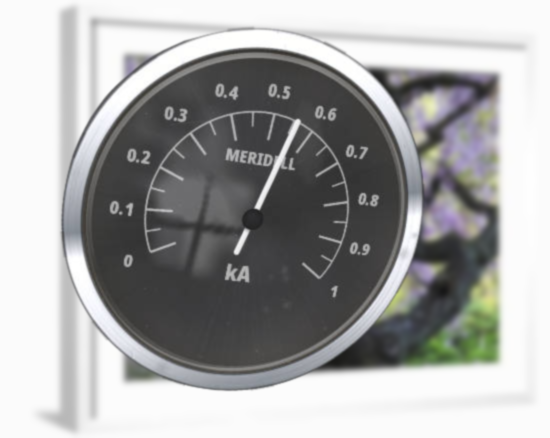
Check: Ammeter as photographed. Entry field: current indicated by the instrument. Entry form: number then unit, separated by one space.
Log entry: 0.55 kA
